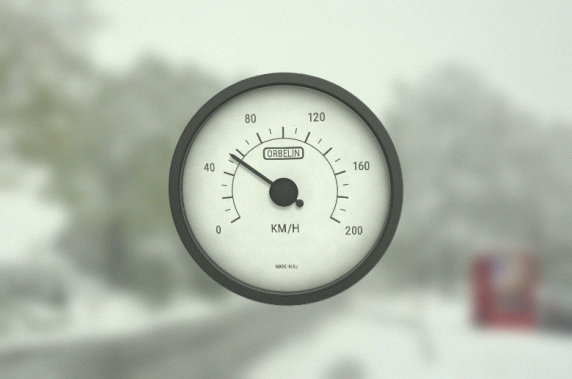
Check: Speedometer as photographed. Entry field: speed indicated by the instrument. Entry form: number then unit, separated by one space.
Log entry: 55 km/h
